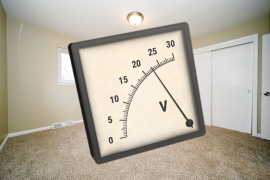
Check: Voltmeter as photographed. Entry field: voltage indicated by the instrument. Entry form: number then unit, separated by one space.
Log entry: 22.5 V
